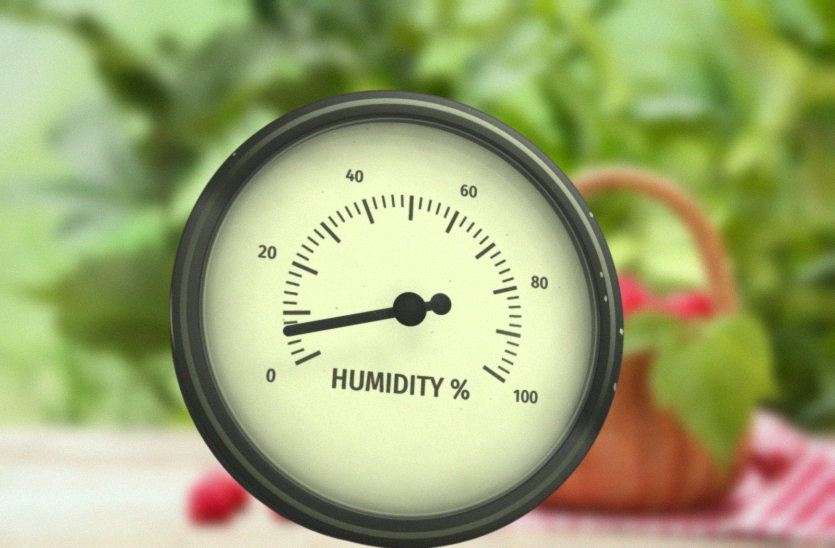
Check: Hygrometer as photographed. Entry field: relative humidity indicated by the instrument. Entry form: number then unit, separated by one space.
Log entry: 6 %
